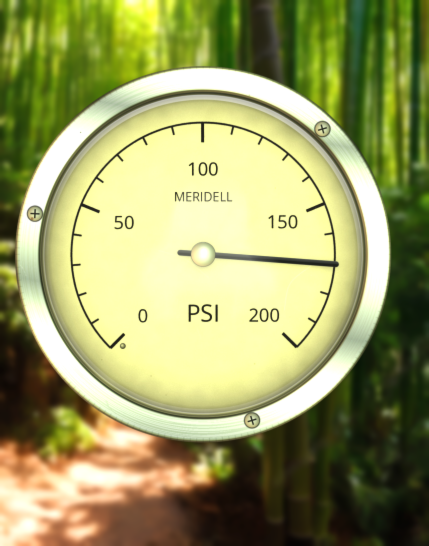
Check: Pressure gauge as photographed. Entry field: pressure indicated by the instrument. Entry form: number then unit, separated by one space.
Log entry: 170 psi
